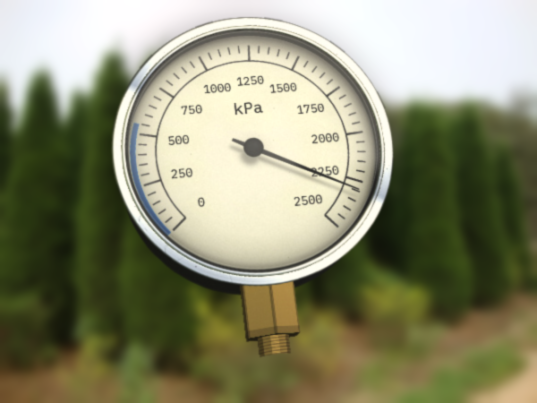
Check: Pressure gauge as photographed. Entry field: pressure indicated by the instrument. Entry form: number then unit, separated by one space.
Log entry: 2300 kPa
